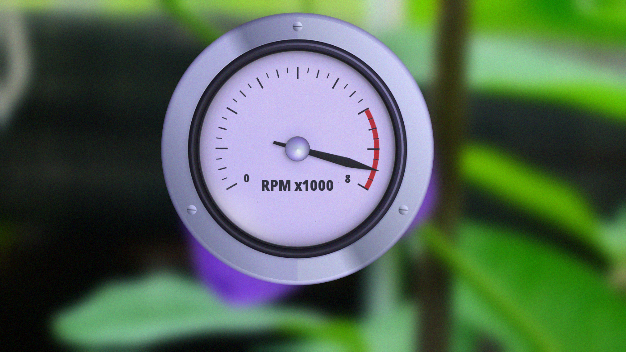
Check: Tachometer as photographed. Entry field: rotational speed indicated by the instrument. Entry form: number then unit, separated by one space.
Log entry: 7500 rpm
